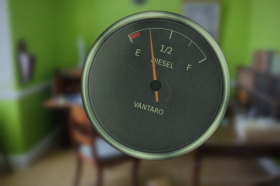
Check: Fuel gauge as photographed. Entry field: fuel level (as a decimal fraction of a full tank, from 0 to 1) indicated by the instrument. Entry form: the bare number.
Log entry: 0.25
